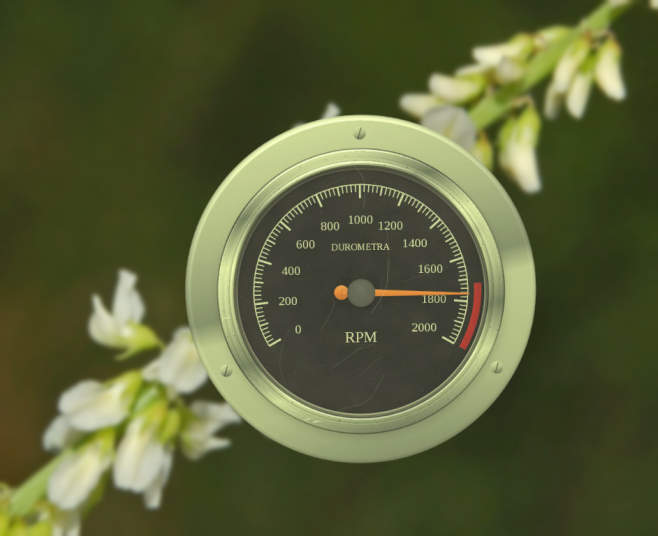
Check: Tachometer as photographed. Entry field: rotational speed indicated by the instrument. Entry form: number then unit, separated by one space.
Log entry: 1760 rpm
